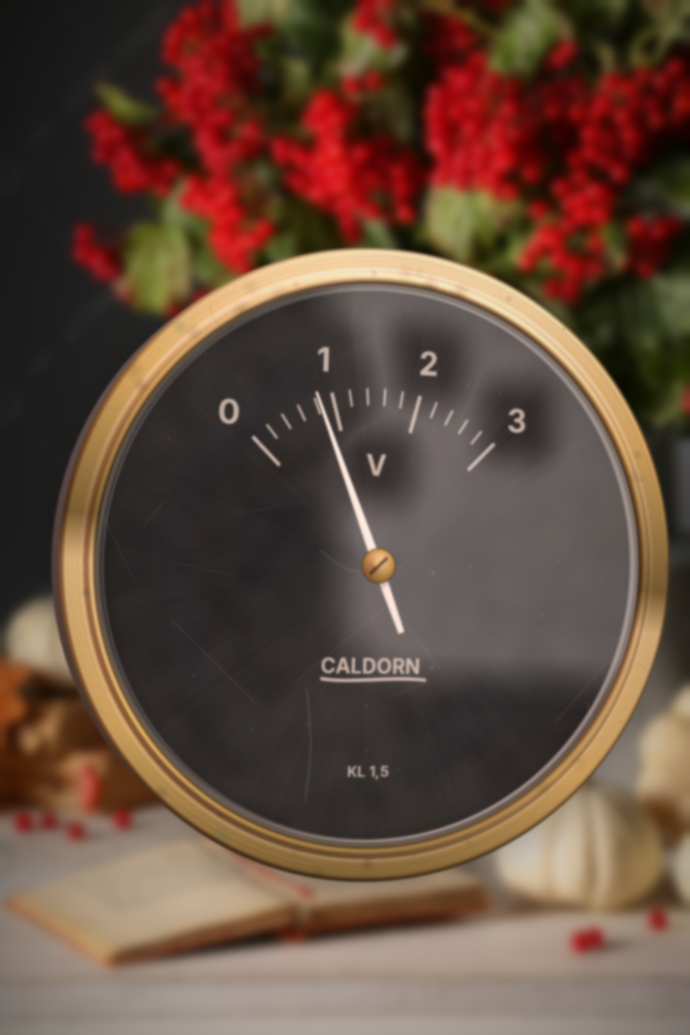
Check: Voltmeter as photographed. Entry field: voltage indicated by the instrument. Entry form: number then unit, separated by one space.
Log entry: 0.8 V
